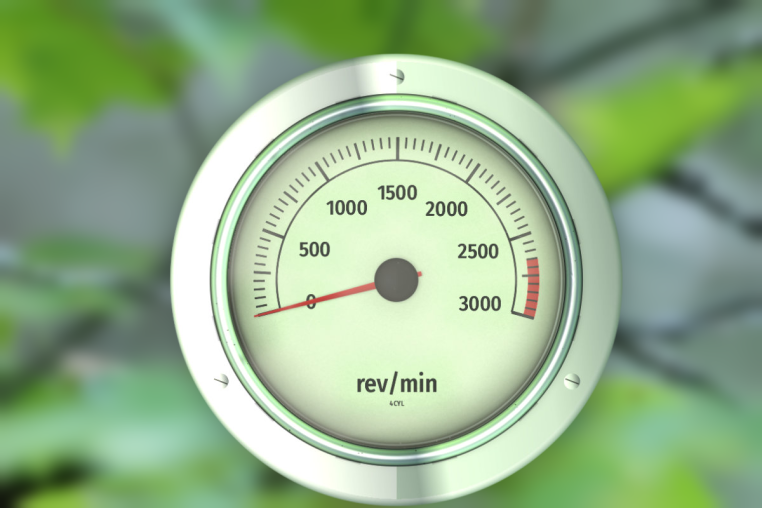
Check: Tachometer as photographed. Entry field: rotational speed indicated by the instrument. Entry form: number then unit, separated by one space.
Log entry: 0 rpm
